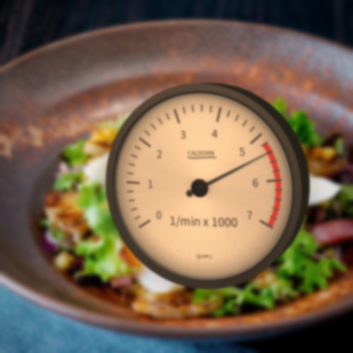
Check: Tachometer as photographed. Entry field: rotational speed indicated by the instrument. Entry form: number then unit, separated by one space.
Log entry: 5400 rpm
